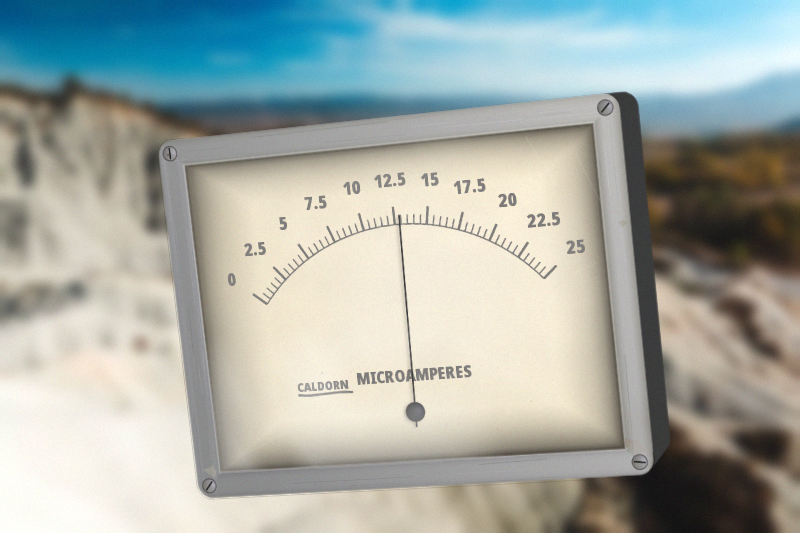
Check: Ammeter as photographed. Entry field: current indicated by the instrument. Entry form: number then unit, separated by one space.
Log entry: 13 µA
